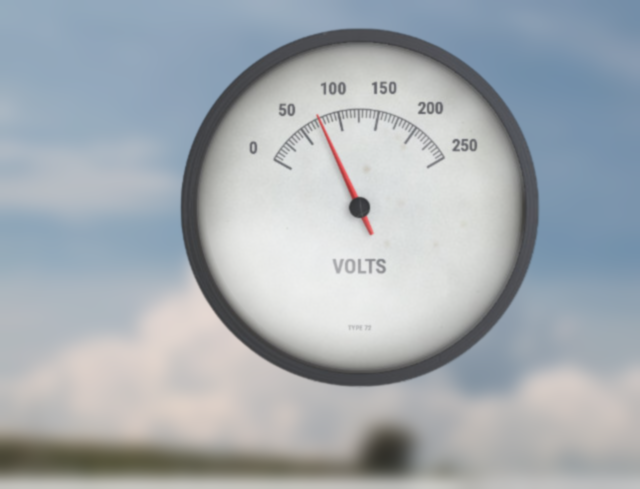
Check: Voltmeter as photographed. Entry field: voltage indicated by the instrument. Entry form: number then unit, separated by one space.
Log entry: 75 V
